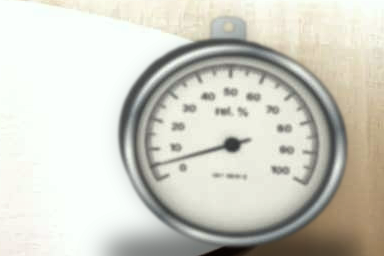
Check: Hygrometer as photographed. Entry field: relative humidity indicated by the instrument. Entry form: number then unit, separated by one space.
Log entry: 5 %
